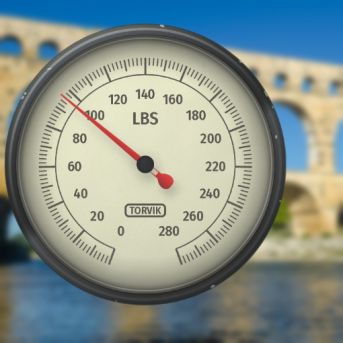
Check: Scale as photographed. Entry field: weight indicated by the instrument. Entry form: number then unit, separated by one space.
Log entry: 96 lb
